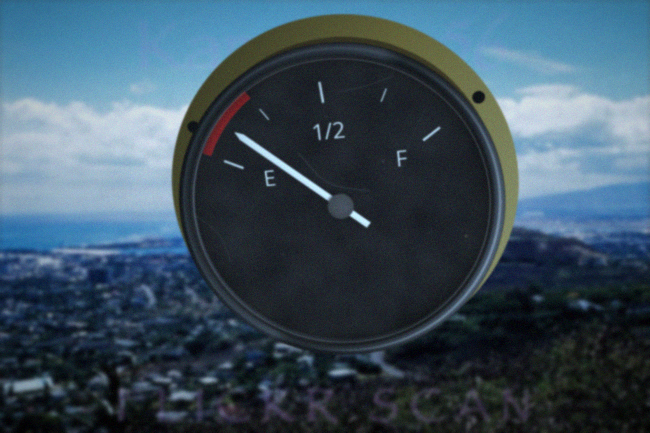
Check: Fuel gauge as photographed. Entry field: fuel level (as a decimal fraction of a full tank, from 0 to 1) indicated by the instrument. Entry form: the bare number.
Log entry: 0.125
